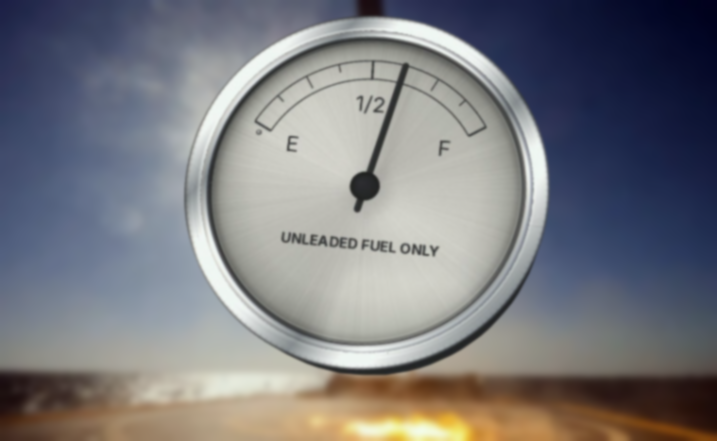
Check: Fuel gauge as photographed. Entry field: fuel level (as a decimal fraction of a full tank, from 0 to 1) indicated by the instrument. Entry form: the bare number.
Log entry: 0.625
